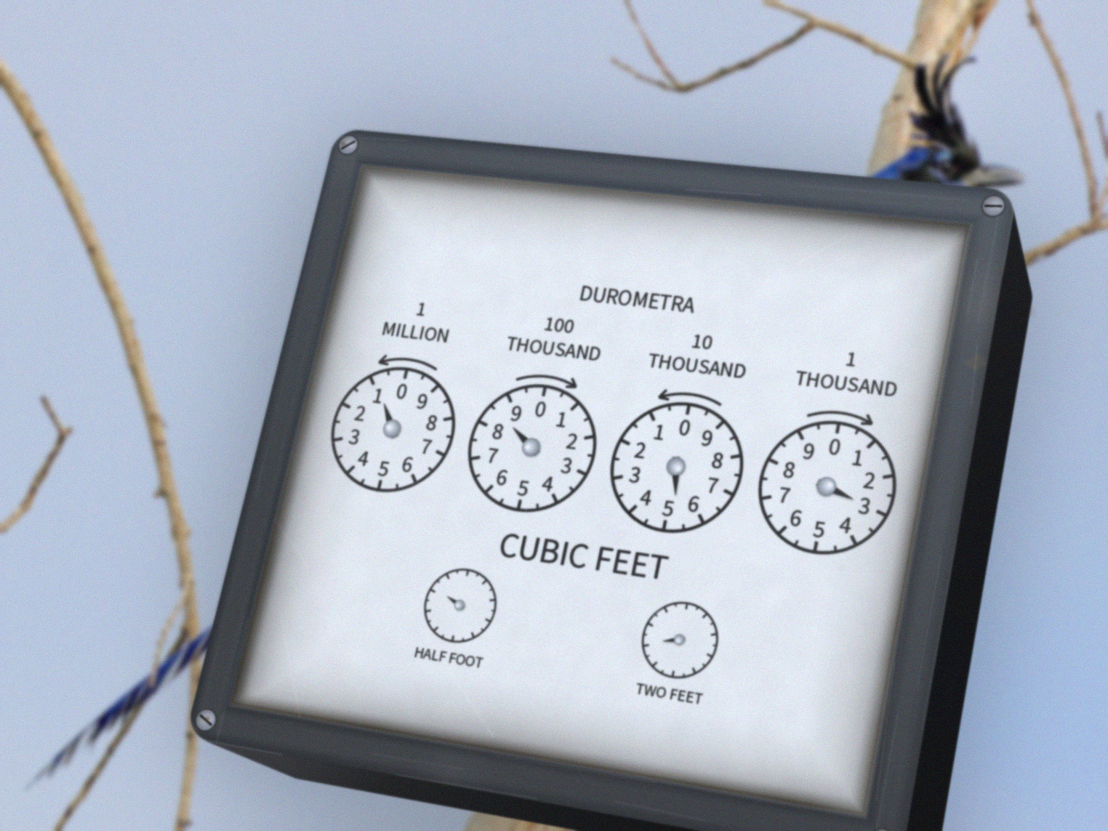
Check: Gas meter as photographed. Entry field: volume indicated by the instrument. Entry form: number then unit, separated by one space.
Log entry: 85300 ft³
